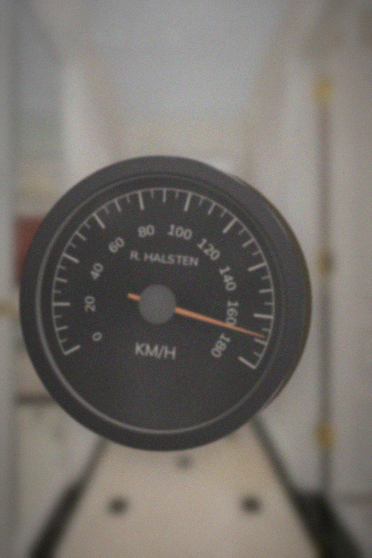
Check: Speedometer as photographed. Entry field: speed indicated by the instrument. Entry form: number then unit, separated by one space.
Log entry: 167.5 km/h
